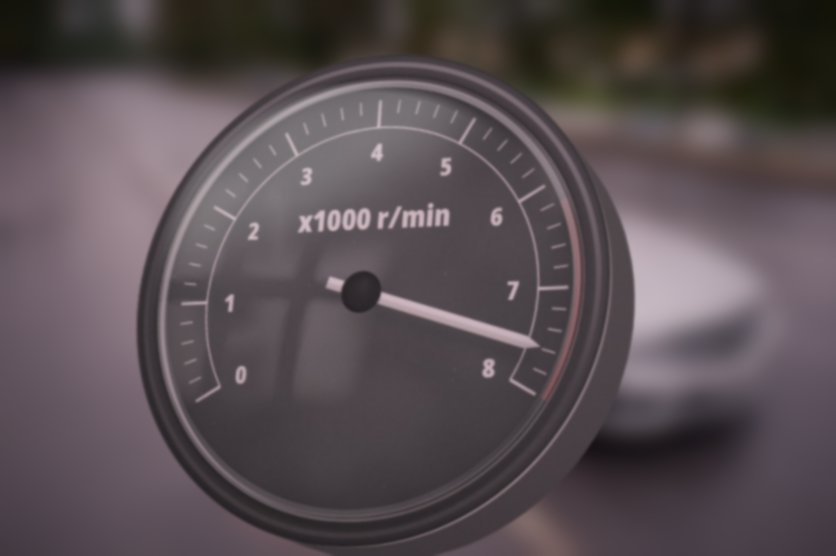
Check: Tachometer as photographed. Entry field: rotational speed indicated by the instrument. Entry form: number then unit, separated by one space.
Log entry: 7600 rpm
